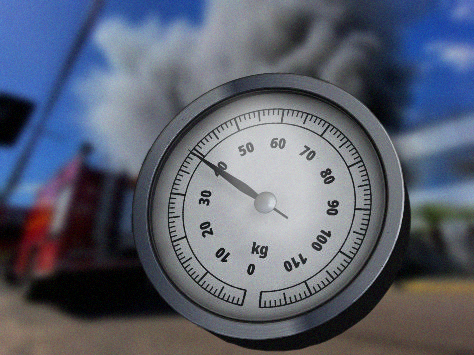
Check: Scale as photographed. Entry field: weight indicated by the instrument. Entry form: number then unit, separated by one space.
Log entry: 39 kg
